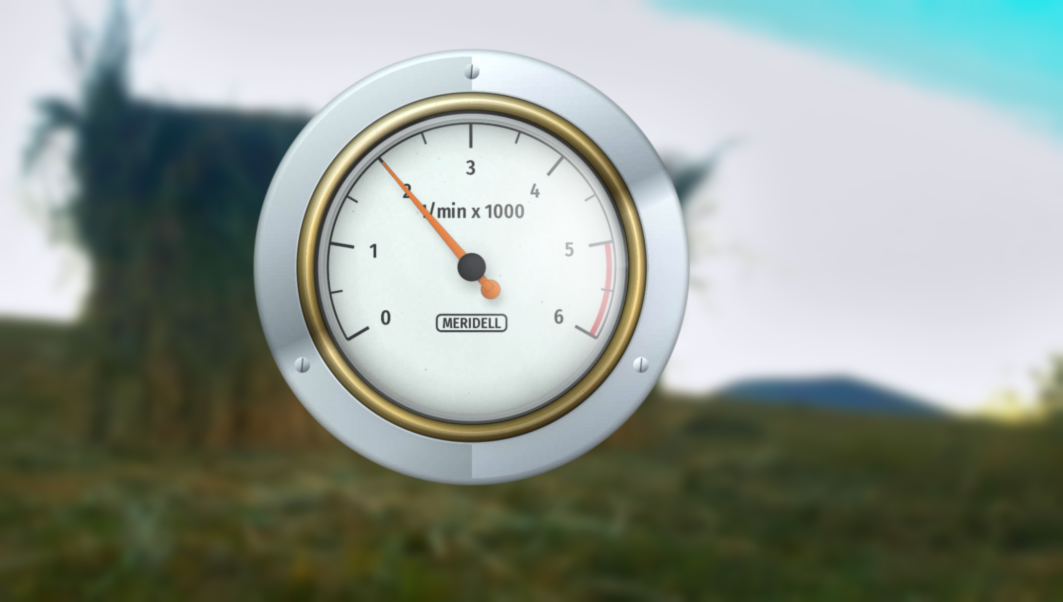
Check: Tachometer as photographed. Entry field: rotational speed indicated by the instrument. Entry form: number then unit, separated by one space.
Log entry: 2000 rpm
